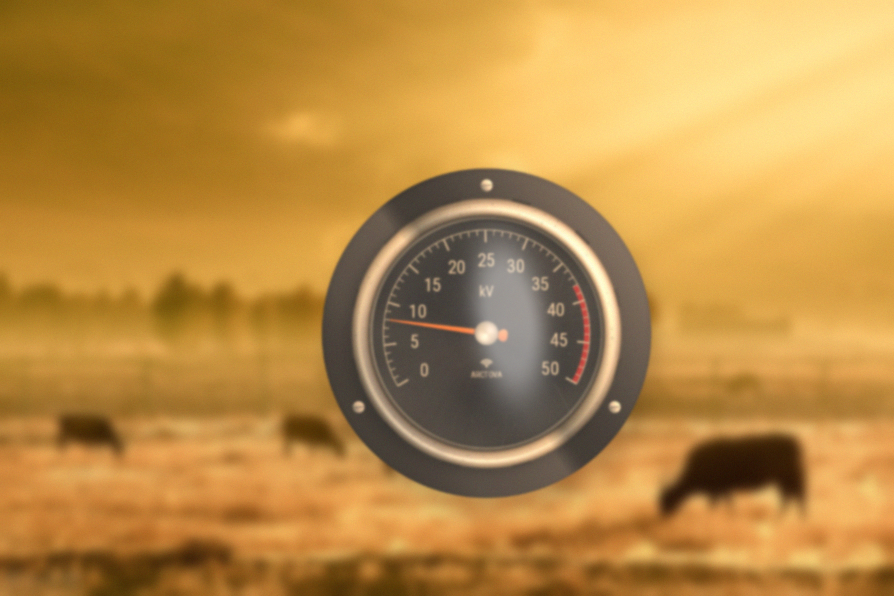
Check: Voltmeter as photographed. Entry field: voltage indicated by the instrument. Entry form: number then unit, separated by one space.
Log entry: 8 kV
